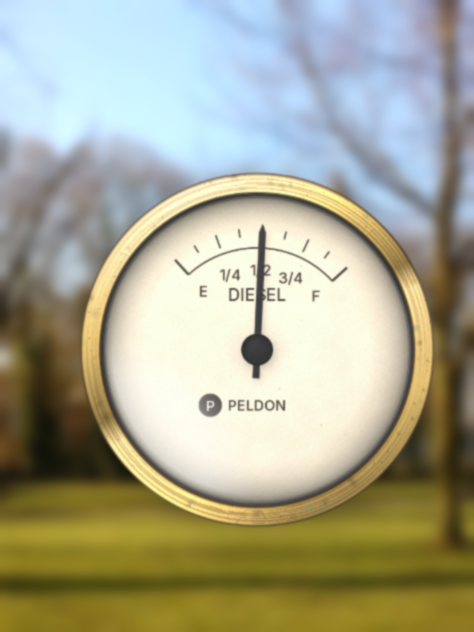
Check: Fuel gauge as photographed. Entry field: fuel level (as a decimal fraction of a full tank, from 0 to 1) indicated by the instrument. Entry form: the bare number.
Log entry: 0.5
